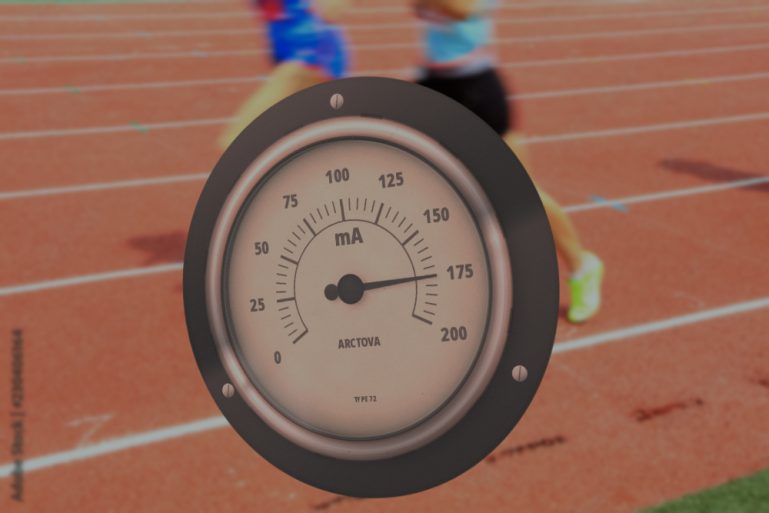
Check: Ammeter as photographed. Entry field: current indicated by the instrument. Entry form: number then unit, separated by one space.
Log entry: 175 mA
